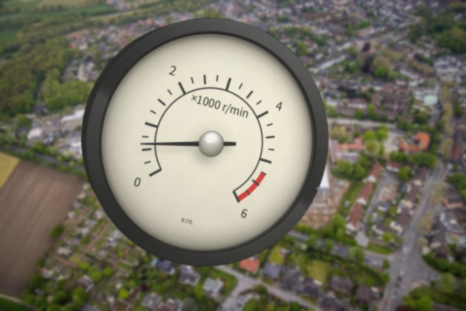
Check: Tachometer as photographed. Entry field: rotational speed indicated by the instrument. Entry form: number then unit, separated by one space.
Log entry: 625 rpm
